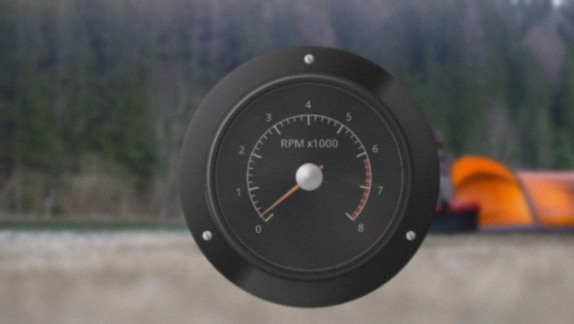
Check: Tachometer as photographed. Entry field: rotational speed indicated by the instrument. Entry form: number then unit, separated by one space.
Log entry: 200 rpm
